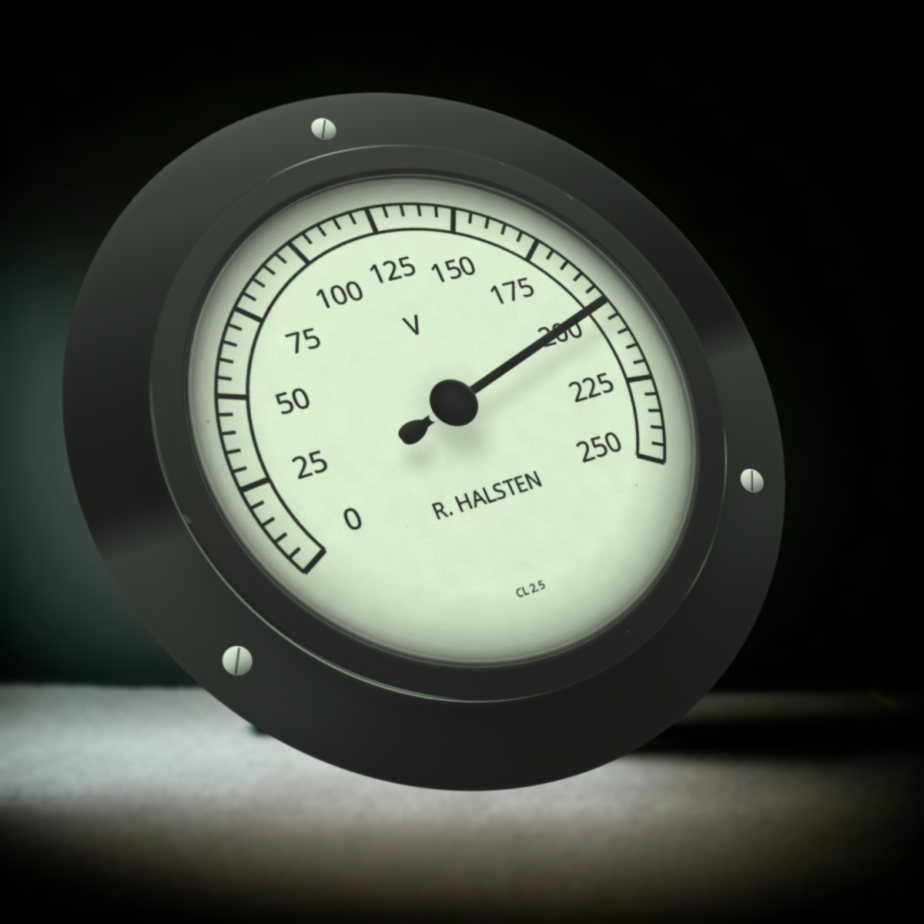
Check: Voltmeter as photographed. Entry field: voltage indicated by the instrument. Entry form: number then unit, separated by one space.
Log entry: 200 V
